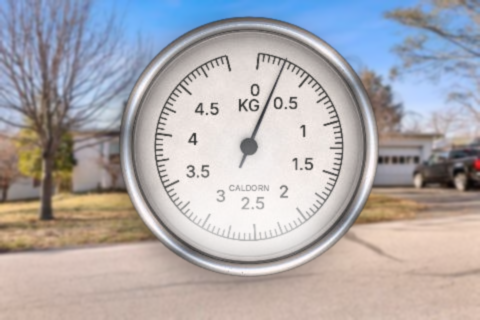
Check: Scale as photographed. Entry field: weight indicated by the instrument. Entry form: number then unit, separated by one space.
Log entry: 0.25 kg
